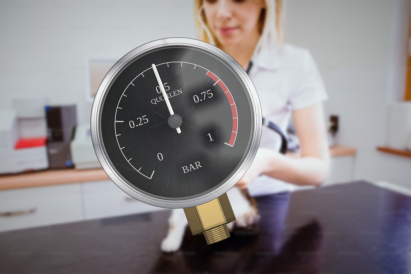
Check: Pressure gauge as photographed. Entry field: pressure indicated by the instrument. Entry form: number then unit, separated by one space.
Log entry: 0.5 bar
